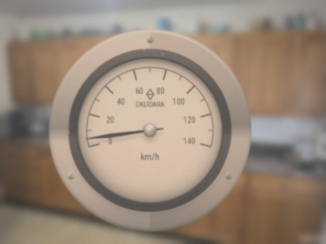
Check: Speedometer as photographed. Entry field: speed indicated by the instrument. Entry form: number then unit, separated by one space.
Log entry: 5 km/h
